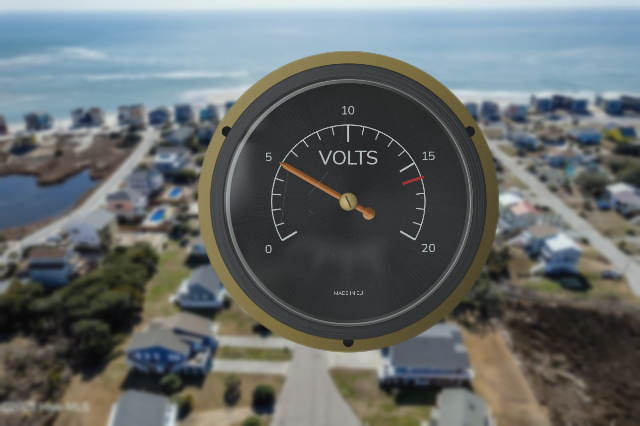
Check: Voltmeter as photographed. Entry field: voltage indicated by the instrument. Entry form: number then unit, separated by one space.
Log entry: 5 V
